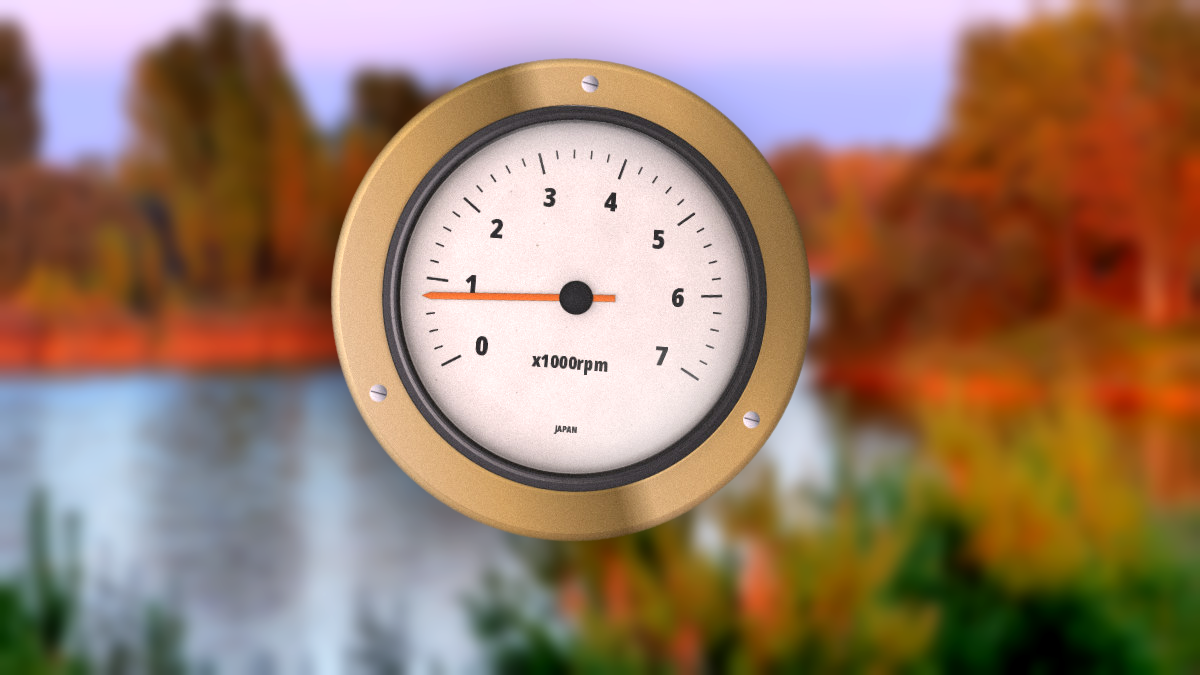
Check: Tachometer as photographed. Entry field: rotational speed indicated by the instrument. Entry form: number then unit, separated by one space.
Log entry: 800 rpm
